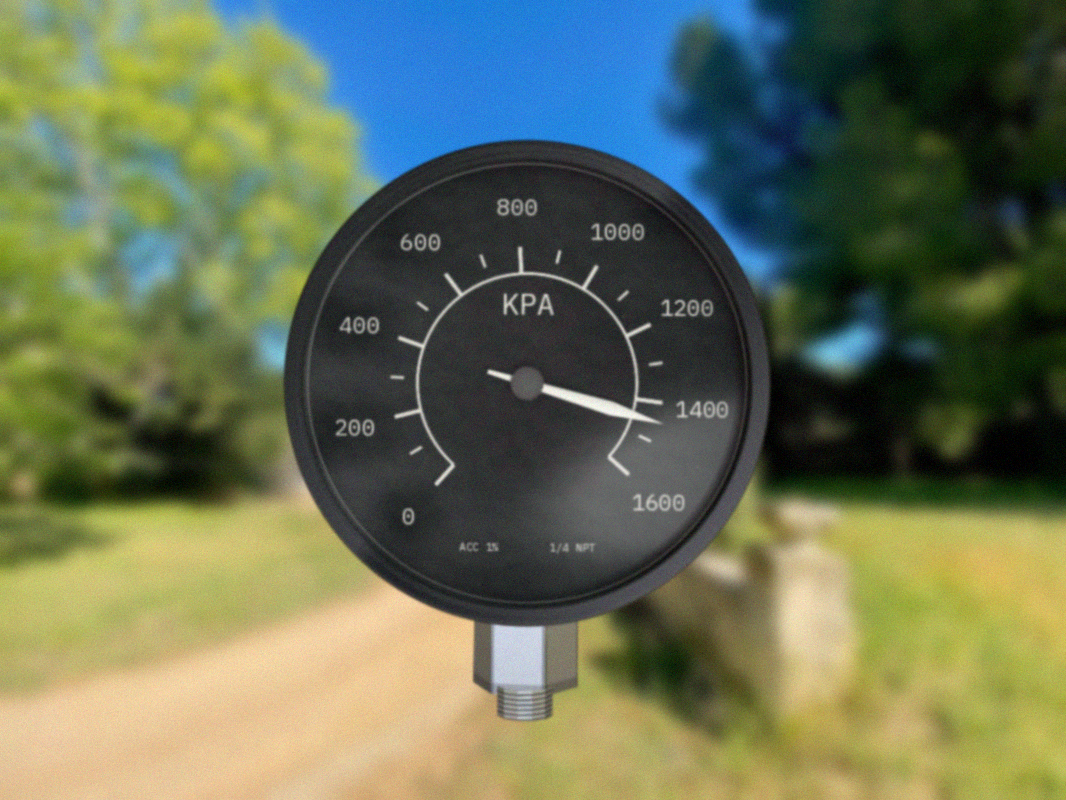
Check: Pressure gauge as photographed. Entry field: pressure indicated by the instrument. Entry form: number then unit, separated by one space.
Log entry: 1450 kPa
